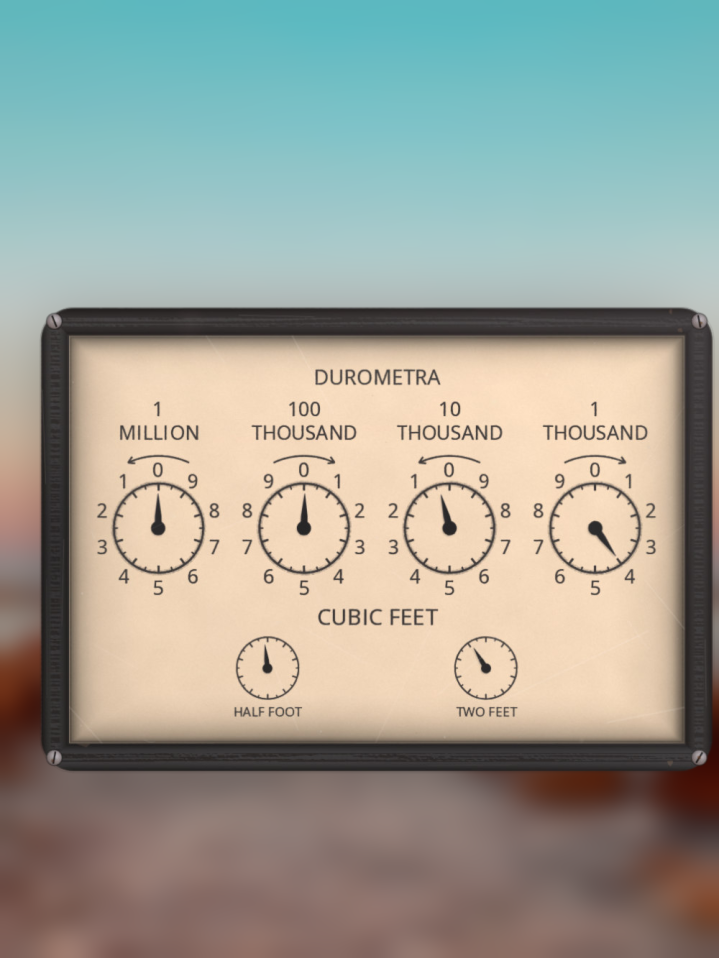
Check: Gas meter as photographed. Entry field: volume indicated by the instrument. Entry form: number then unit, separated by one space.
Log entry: 400 ft³
